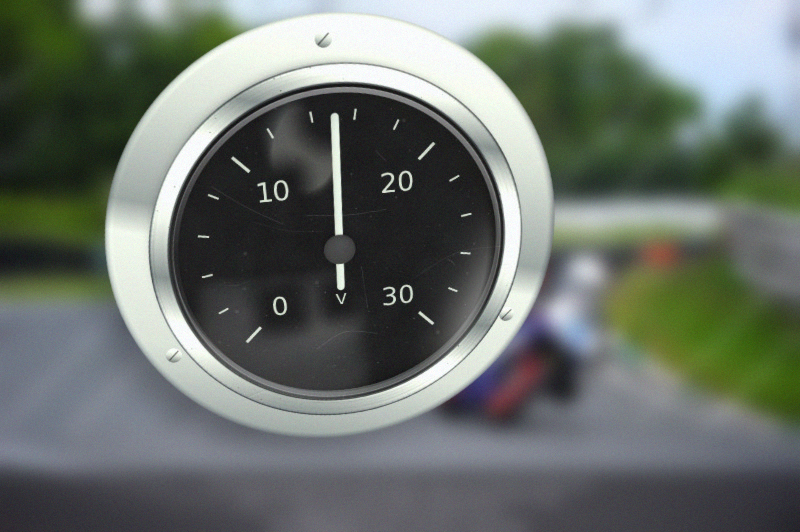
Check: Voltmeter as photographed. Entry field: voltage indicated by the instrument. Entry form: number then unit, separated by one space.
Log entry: 15 V
